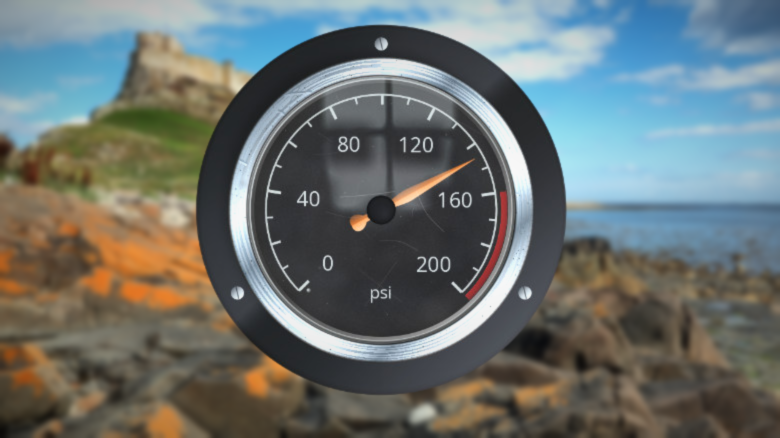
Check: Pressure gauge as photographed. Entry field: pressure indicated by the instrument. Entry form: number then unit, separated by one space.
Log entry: 145 psi
